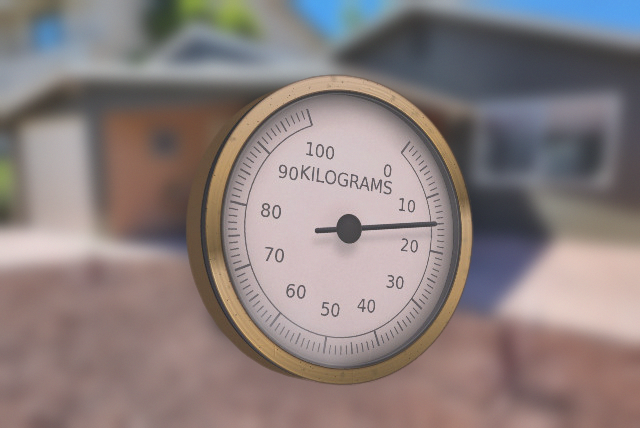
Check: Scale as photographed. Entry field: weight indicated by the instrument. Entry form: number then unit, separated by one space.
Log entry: 15 kg
